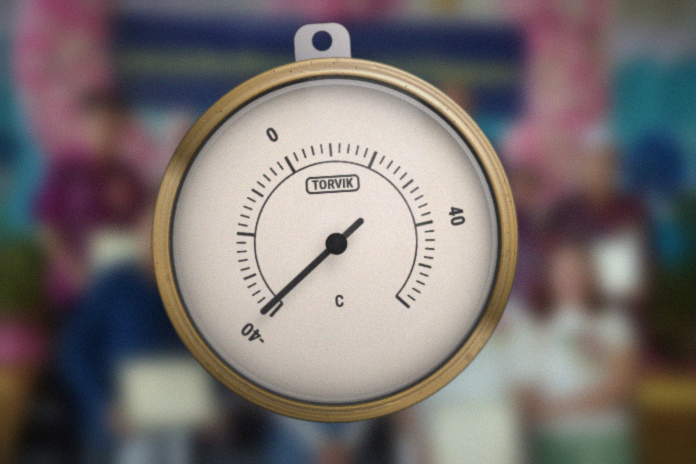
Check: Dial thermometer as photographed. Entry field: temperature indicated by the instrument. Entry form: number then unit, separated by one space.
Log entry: -38 °C
